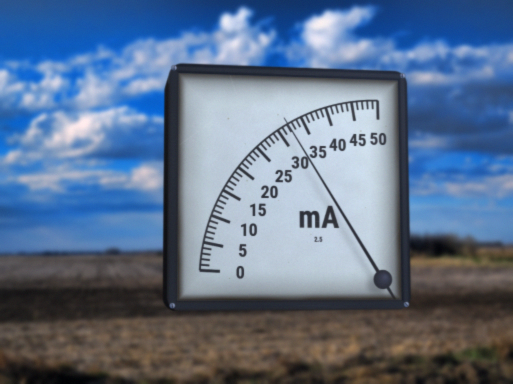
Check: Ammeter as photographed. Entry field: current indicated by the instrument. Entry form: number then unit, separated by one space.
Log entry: 32 mA
